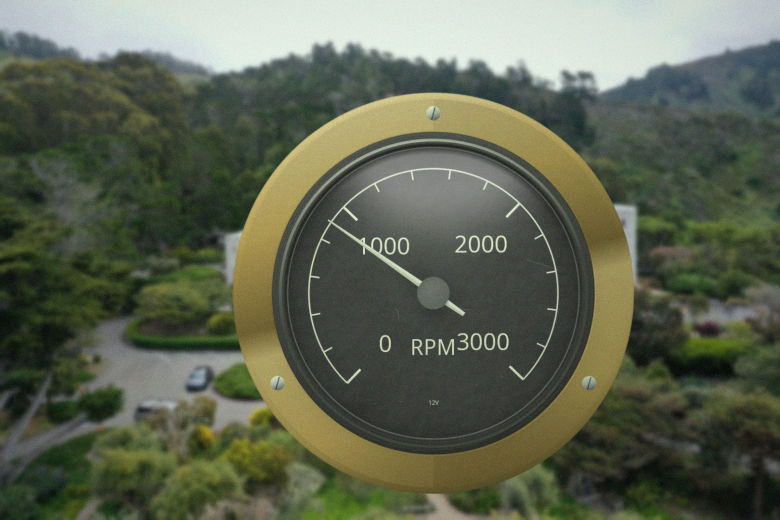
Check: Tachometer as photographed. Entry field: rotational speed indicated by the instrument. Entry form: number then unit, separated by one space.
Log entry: 900 rpm
